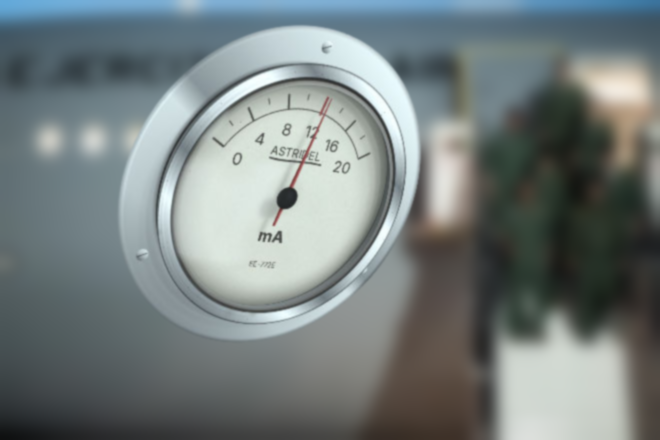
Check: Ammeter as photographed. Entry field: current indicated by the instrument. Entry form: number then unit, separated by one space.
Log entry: 12 mA
